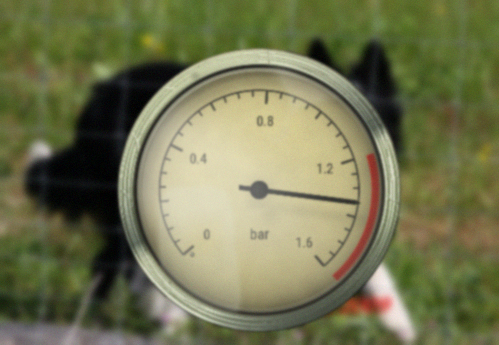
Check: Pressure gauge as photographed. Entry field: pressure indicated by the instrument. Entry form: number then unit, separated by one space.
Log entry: 1.35 bar
